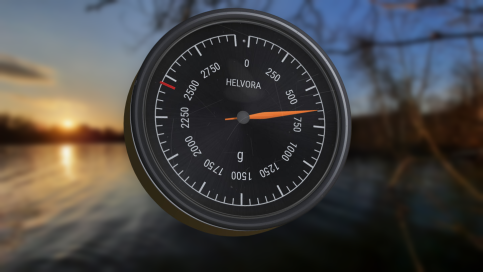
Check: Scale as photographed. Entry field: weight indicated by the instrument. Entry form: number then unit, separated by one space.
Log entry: 650 g
